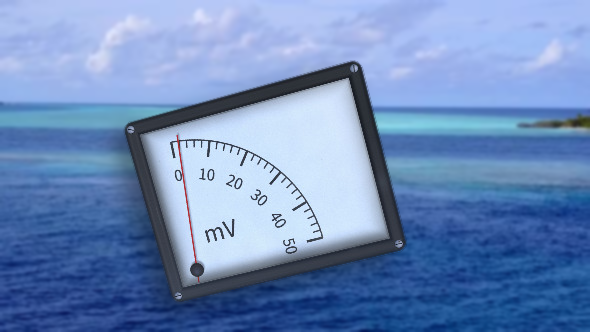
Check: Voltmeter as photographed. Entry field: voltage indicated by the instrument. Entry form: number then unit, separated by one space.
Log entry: 2 mV
